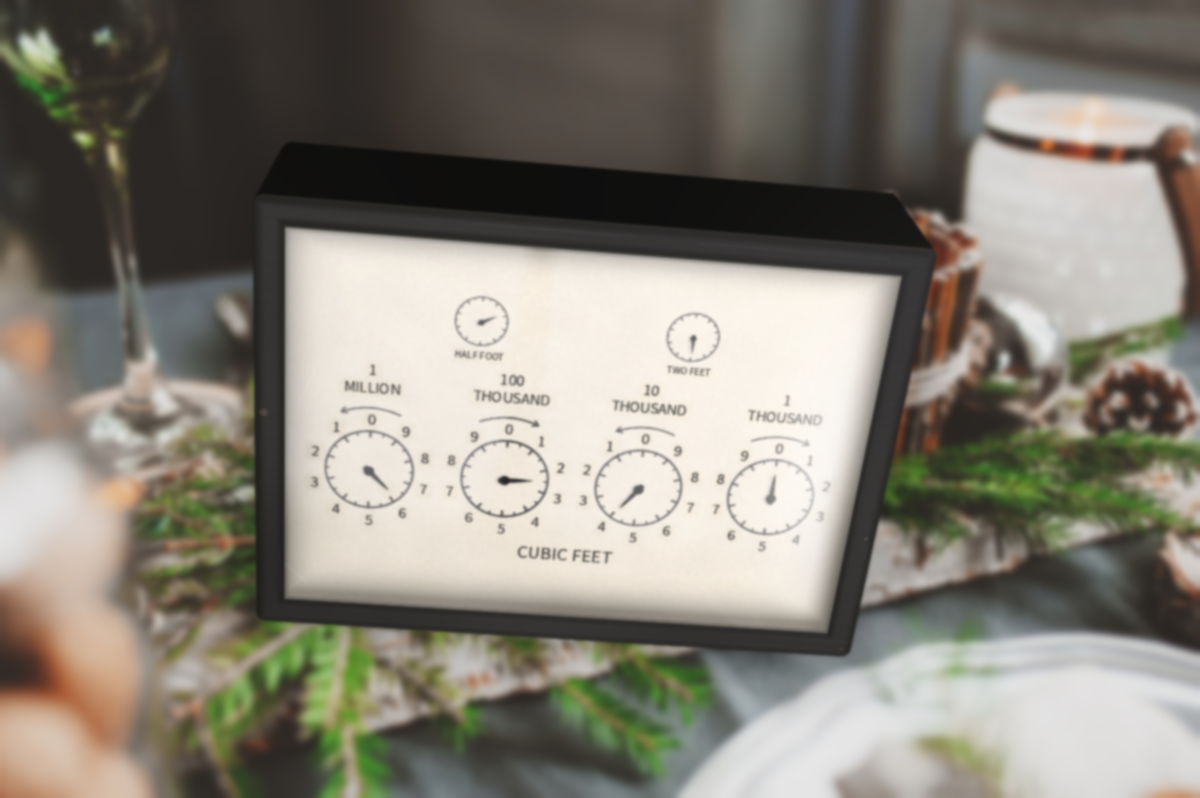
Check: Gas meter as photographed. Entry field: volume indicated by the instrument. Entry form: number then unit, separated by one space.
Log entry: 624000 ft³
